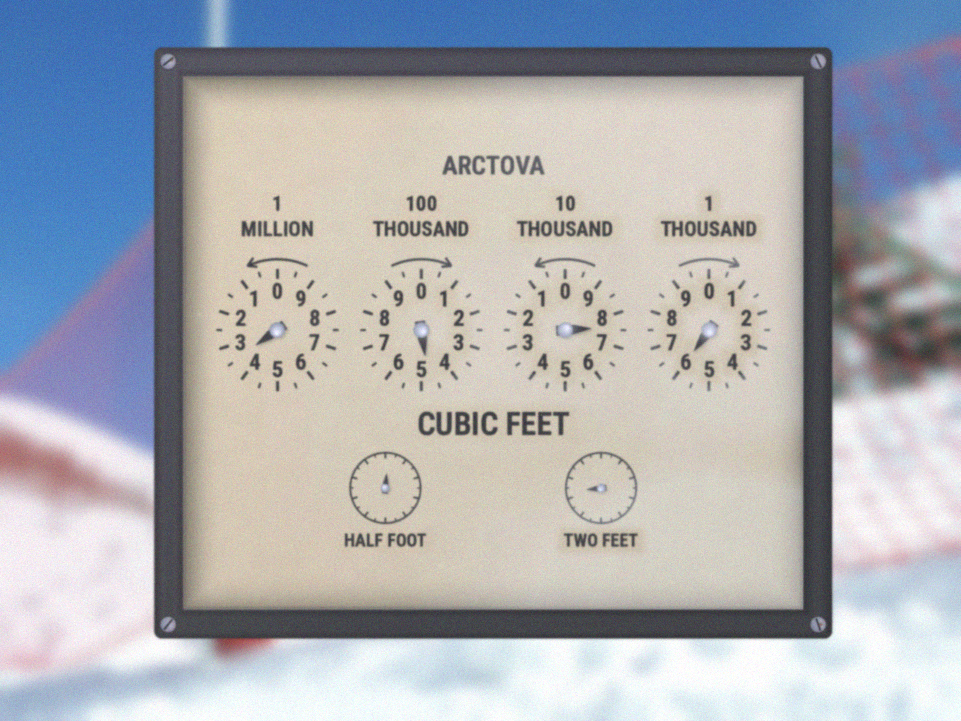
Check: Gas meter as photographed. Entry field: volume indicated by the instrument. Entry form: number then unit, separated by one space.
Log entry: 347600 ft³
